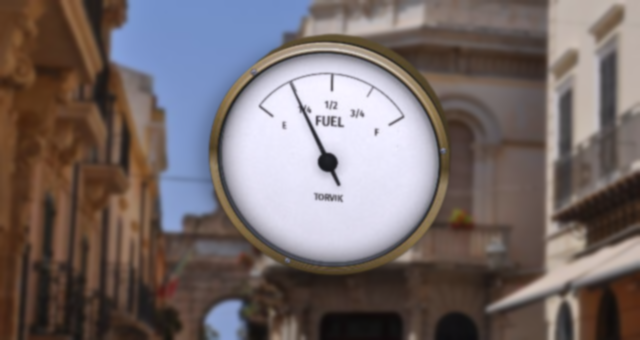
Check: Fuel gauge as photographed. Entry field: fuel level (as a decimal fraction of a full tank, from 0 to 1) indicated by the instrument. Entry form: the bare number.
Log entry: 0.25
